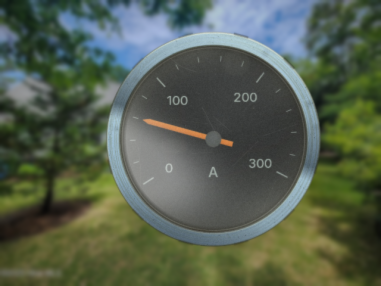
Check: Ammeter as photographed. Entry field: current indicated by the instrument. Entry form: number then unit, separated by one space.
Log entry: 60 A
